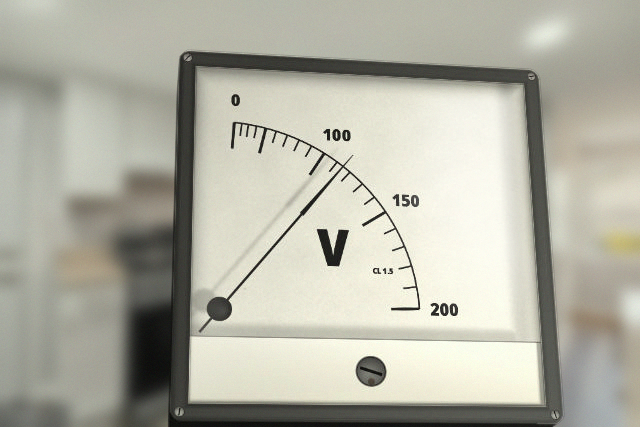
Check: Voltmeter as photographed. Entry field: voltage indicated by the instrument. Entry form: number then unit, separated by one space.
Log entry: 115 V
